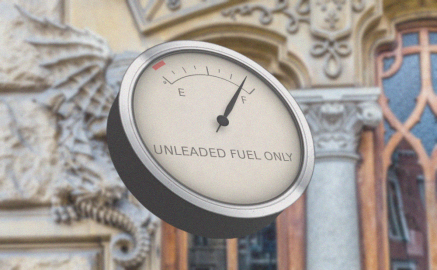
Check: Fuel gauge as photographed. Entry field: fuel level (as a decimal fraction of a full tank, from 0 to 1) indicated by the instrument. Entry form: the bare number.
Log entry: 0.875
